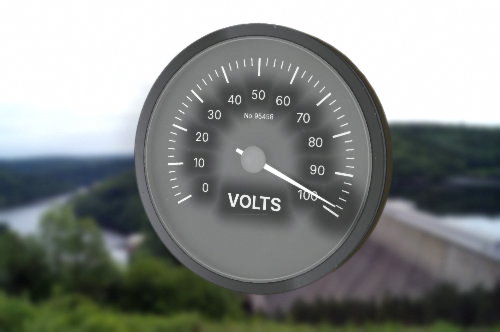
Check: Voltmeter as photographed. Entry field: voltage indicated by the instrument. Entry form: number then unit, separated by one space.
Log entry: 98 V
